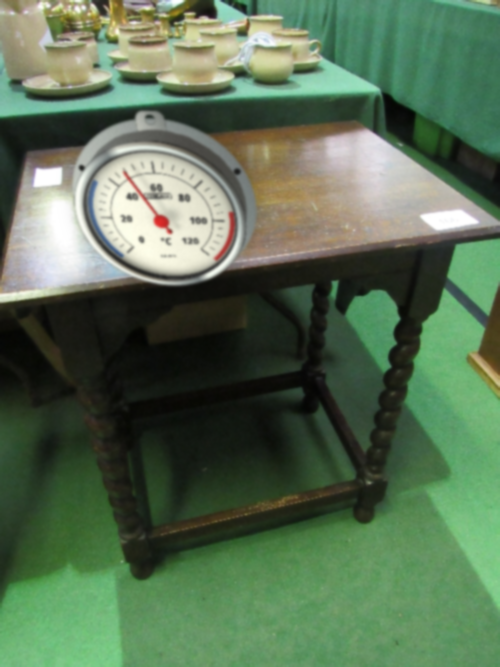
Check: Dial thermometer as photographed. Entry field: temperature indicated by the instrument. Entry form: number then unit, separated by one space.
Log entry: 48 °C
